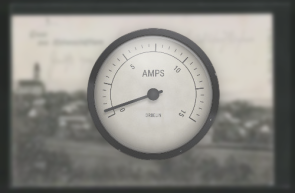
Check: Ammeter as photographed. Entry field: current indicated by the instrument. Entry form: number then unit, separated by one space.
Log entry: 0.5 A
